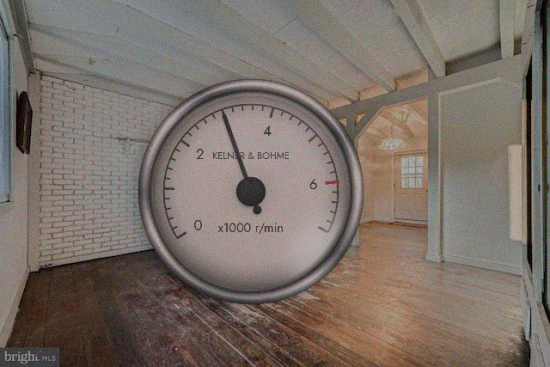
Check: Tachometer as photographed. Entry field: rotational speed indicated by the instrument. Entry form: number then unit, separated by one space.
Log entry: 3000 rpm
